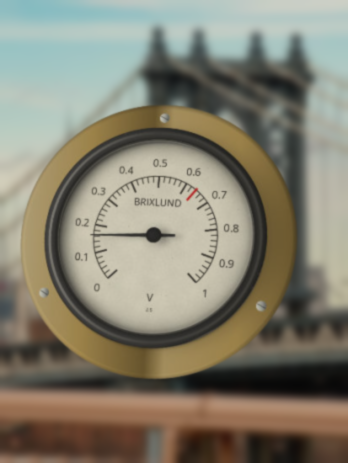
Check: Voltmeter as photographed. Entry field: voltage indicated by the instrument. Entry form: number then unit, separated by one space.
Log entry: 0.16 V
